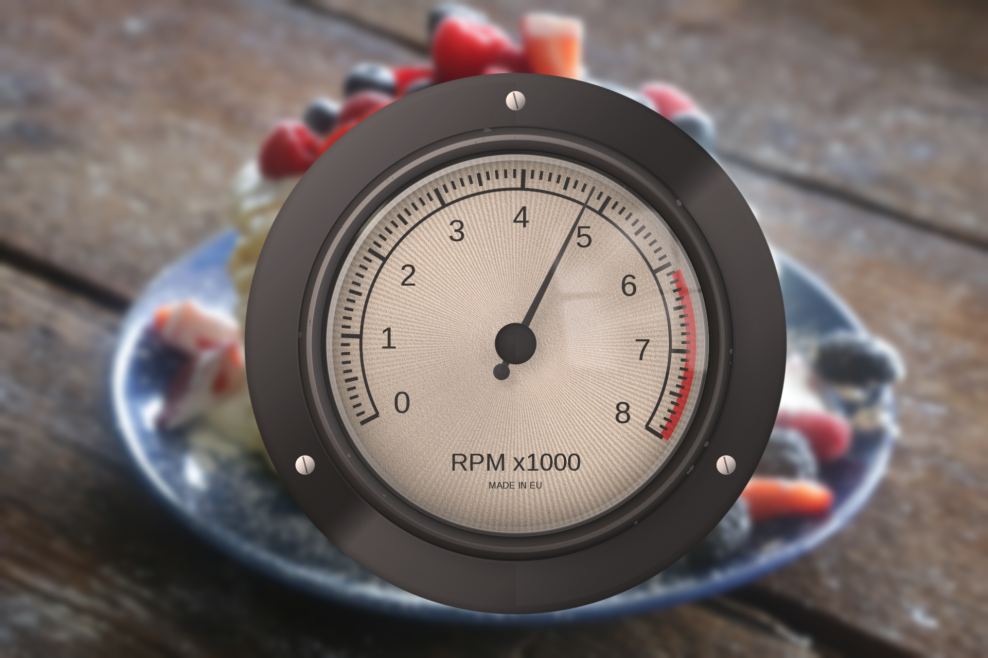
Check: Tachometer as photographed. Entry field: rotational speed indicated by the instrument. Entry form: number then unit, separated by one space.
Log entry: 4800 rpm
